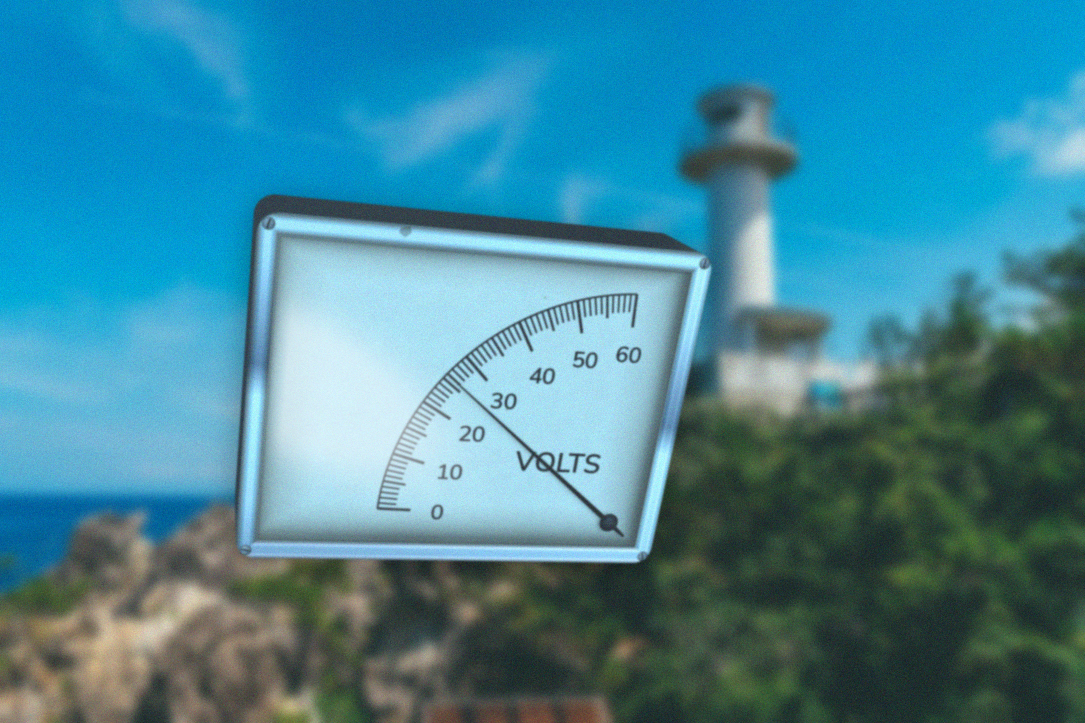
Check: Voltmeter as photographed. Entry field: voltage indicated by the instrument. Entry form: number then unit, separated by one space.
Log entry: 26 V
